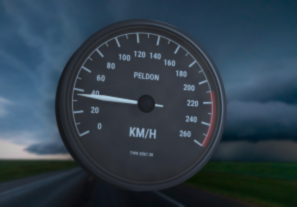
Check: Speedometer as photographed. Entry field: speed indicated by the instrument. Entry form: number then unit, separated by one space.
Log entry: 35 km/h
